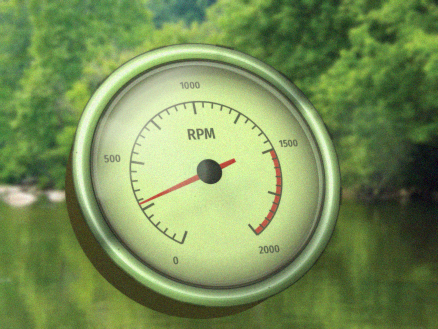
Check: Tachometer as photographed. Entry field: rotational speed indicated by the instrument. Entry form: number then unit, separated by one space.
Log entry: 275 rpm
